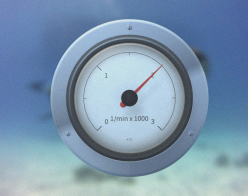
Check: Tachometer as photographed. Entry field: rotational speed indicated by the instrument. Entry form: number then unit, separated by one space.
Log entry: 2000 rpm
